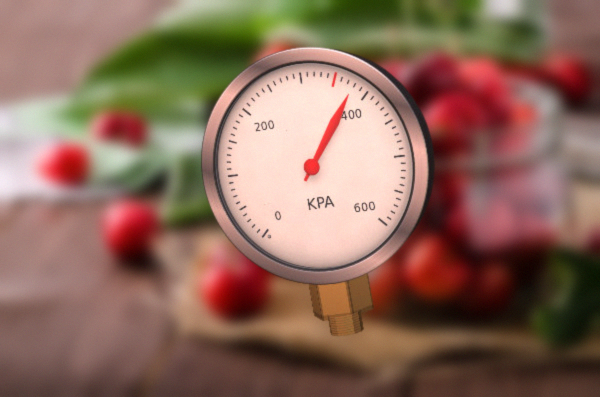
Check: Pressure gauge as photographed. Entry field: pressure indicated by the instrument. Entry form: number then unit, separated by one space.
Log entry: 380 kPa
